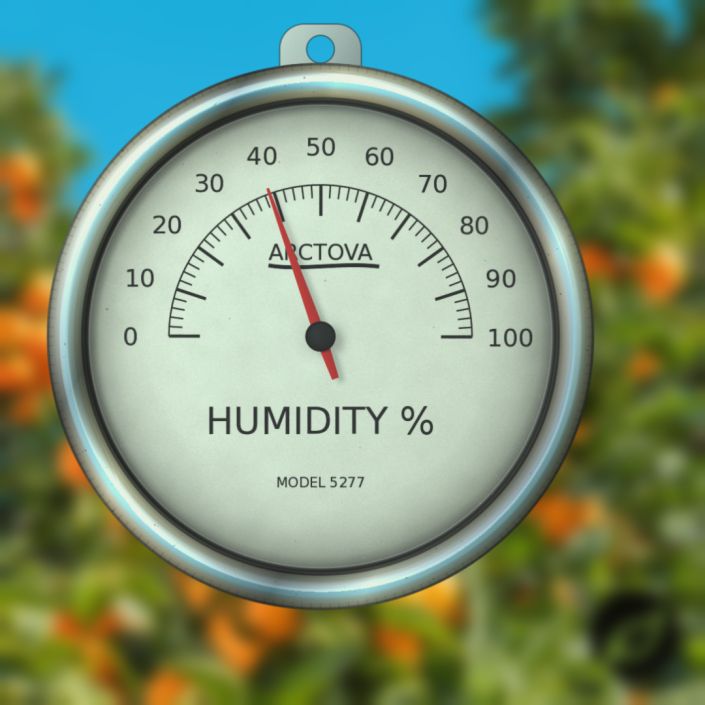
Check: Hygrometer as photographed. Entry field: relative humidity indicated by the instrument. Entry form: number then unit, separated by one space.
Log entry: 39 %
